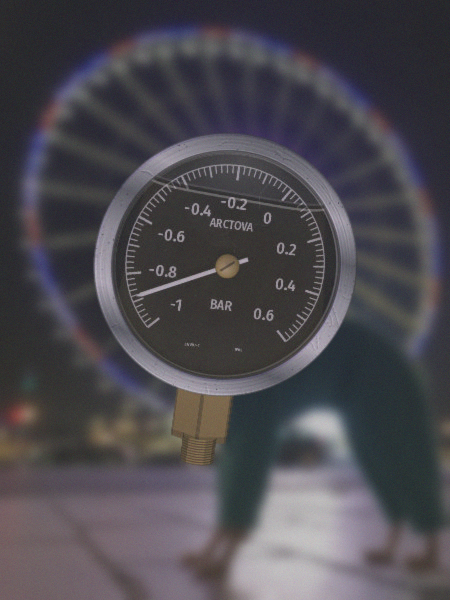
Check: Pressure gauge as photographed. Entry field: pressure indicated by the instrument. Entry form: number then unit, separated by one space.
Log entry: -0.88 bar
